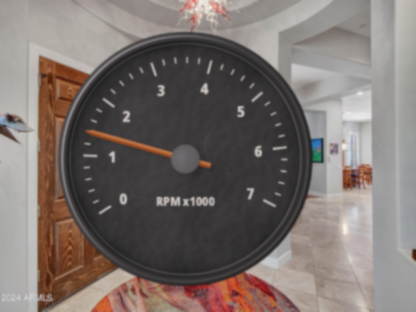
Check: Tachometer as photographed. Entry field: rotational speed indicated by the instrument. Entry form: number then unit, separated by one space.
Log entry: 1400 rpm
